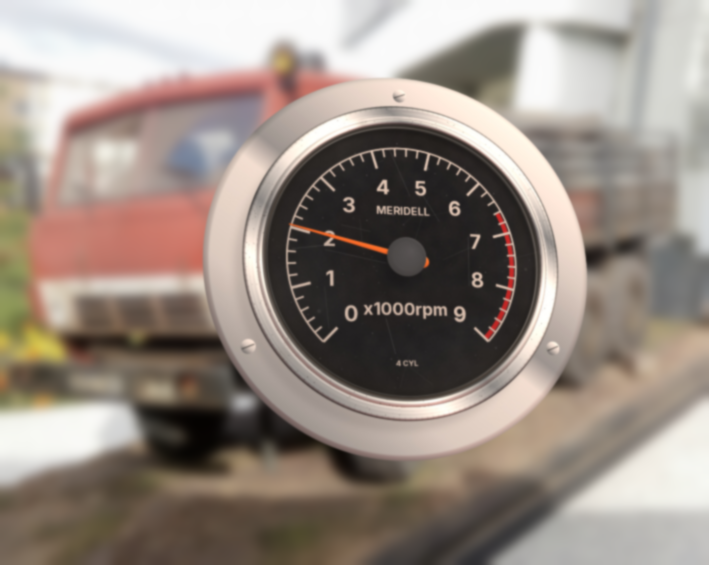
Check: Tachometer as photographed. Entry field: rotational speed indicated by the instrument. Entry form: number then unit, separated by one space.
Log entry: 2000 rpm
